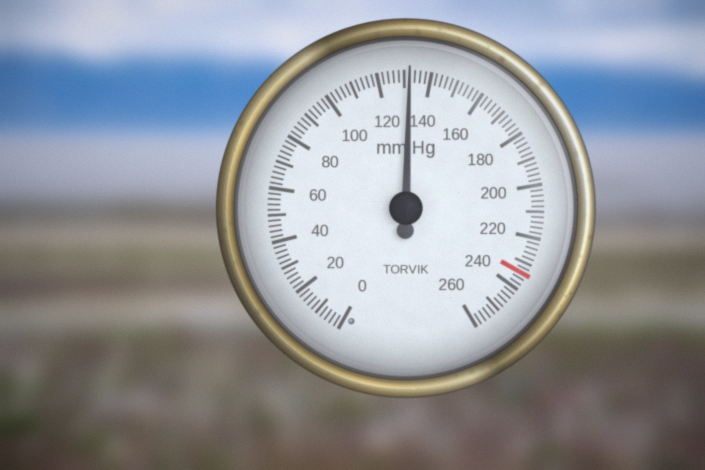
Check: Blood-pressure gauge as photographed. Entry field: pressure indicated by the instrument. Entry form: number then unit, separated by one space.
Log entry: 132 mmHg
